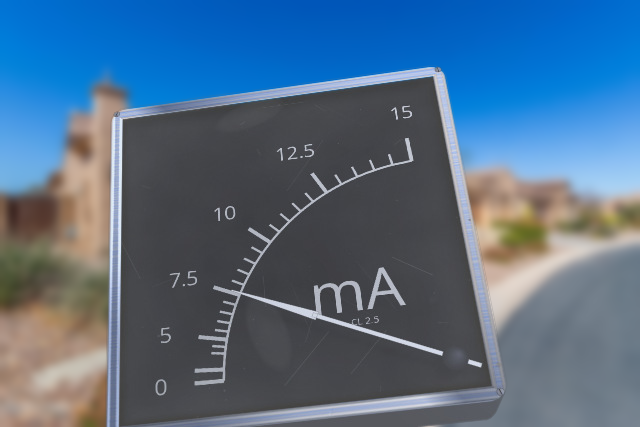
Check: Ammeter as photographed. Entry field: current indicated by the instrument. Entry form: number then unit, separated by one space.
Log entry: 7.5 mA
